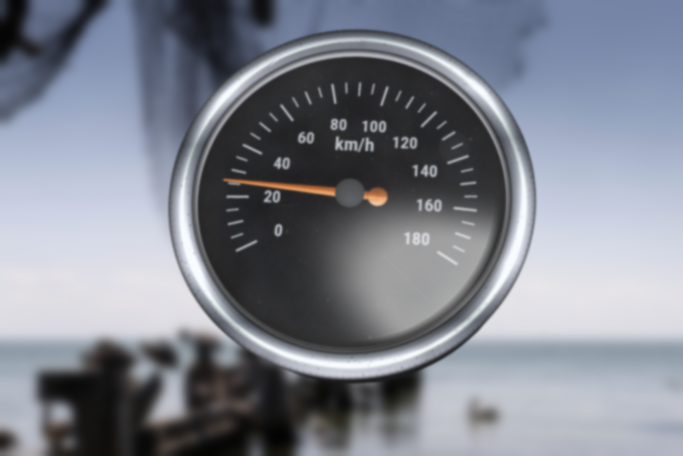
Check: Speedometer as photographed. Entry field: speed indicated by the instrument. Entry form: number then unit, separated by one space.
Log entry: 25 km/h
